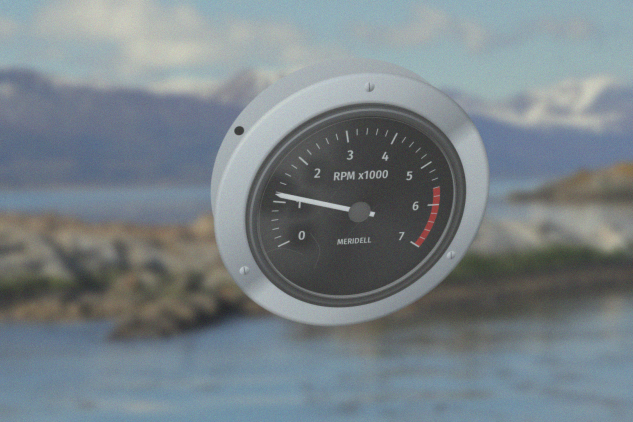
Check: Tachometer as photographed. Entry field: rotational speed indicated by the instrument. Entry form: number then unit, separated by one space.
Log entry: 1200 rpm
